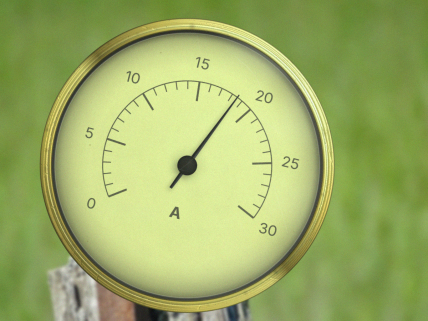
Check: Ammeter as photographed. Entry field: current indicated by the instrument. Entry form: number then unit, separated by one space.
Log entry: 18.5 A
